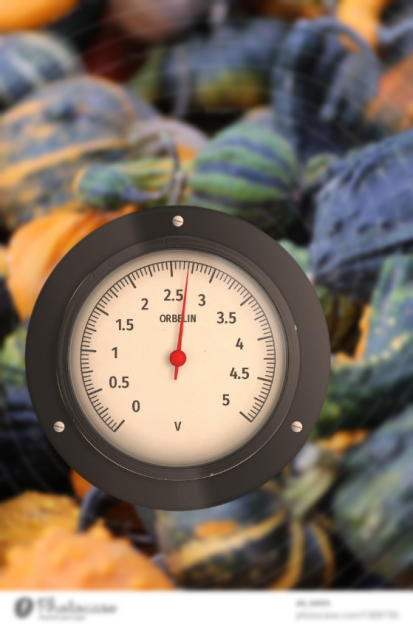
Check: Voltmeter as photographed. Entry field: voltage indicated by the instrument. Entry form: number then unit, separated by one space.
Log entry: 2.7 V
